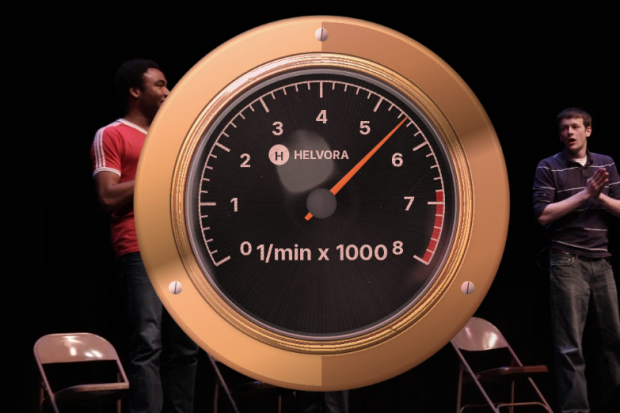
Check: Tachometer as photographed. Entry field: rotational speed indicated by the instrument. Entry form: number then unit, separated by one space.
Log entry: 5500 rpm
